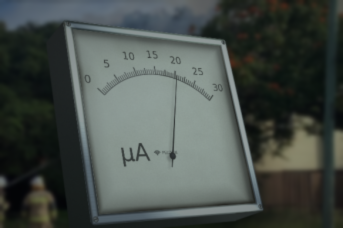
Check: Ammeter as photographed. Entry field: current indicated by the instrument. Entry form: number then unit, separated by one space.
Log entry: 20 µA
